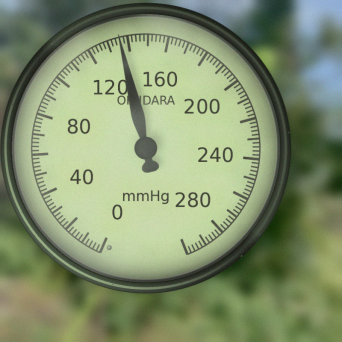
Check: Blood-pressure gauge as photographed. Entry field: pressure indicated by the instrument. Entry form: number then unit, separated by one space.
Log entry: 136 mmHg
